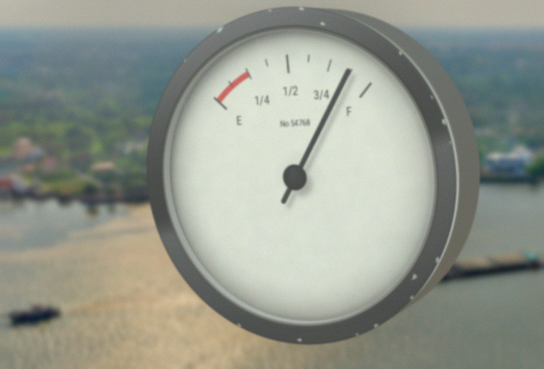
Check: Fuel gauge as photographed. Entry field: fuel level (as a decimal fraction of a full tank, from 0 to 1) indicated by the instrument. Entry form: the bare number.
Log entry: 0.875
